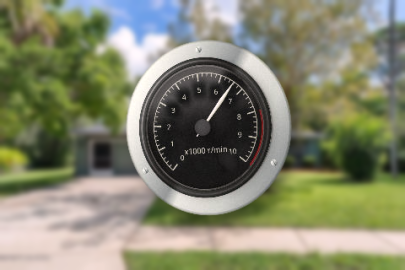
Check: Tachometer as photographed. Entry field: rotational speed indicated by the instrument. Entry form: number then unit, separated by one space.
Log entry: 6600 rpm
